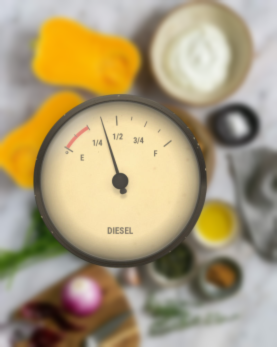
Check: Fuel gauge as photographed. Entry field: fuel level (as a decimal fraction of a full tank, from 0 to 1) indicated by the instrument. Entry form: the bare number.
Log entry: 0.375
